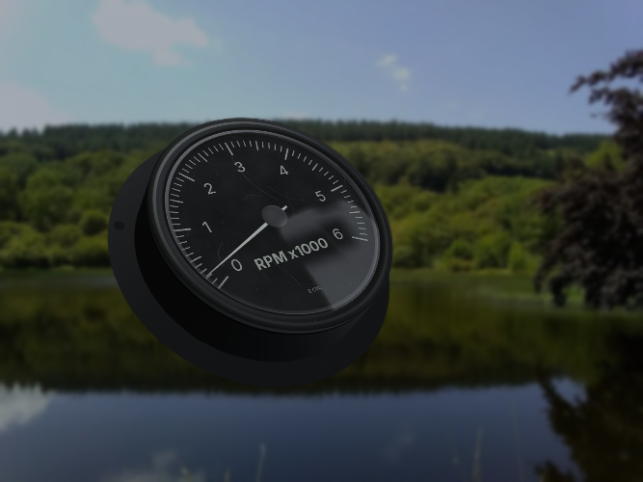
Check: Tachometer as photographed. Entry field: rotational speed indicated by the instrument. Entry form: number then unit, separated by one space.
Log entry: 200 rpm
